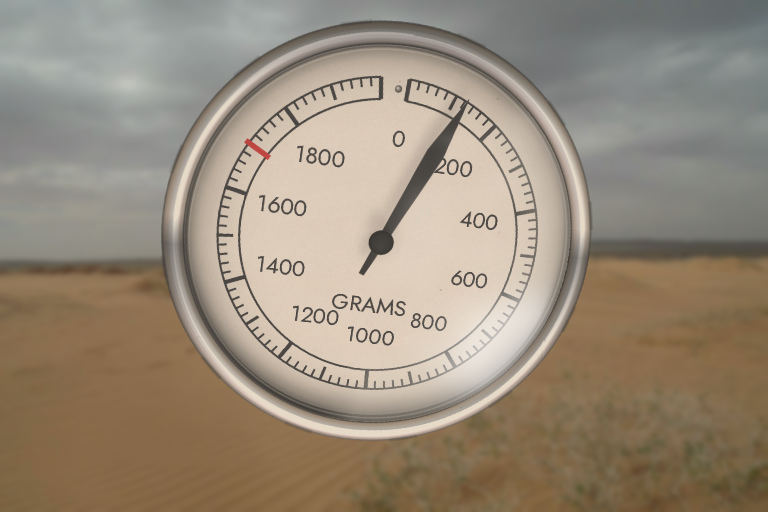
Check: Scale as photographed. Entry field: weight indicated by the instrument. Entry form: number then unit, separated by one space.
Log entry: 120 g
